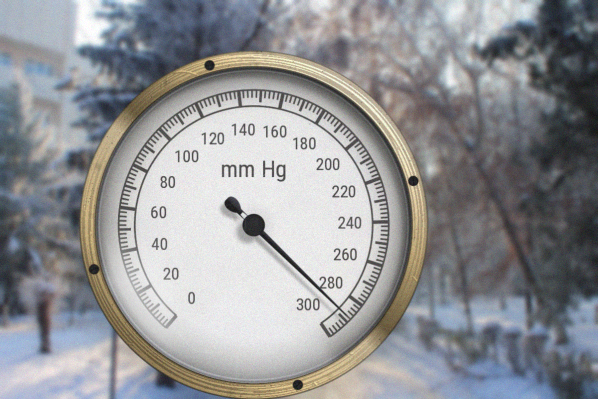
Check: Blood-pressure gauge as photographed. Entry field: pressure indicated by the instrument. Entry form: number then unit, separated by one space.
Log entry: 288 mmHg
